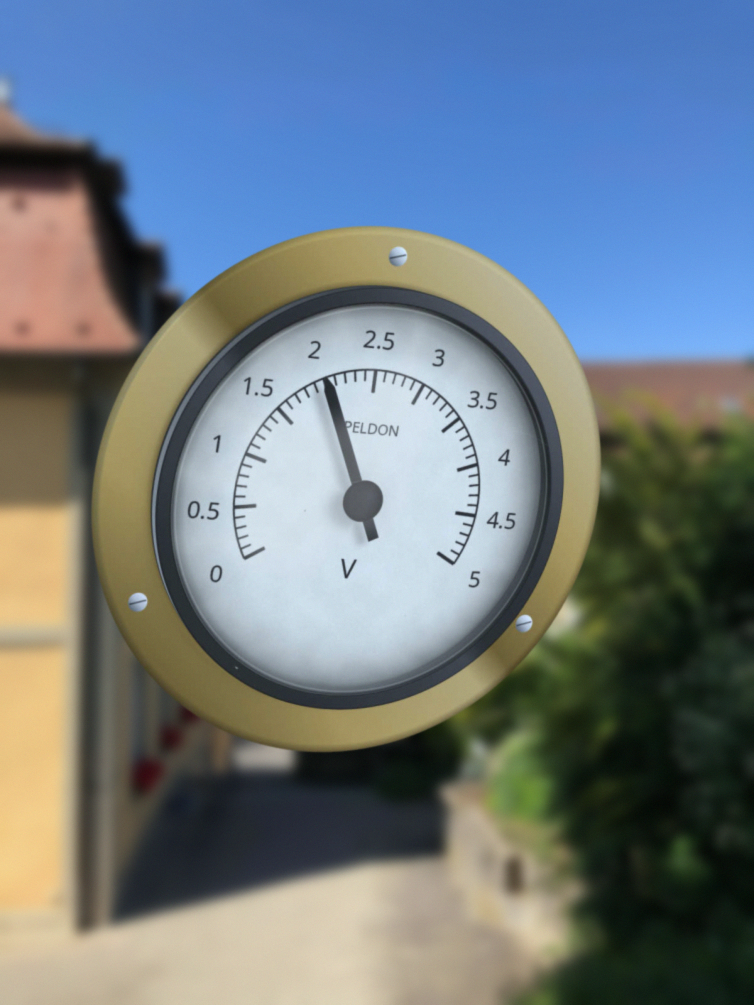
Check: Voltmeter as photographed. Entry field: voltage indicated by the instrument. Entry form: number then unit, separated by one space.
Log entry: 2 V
